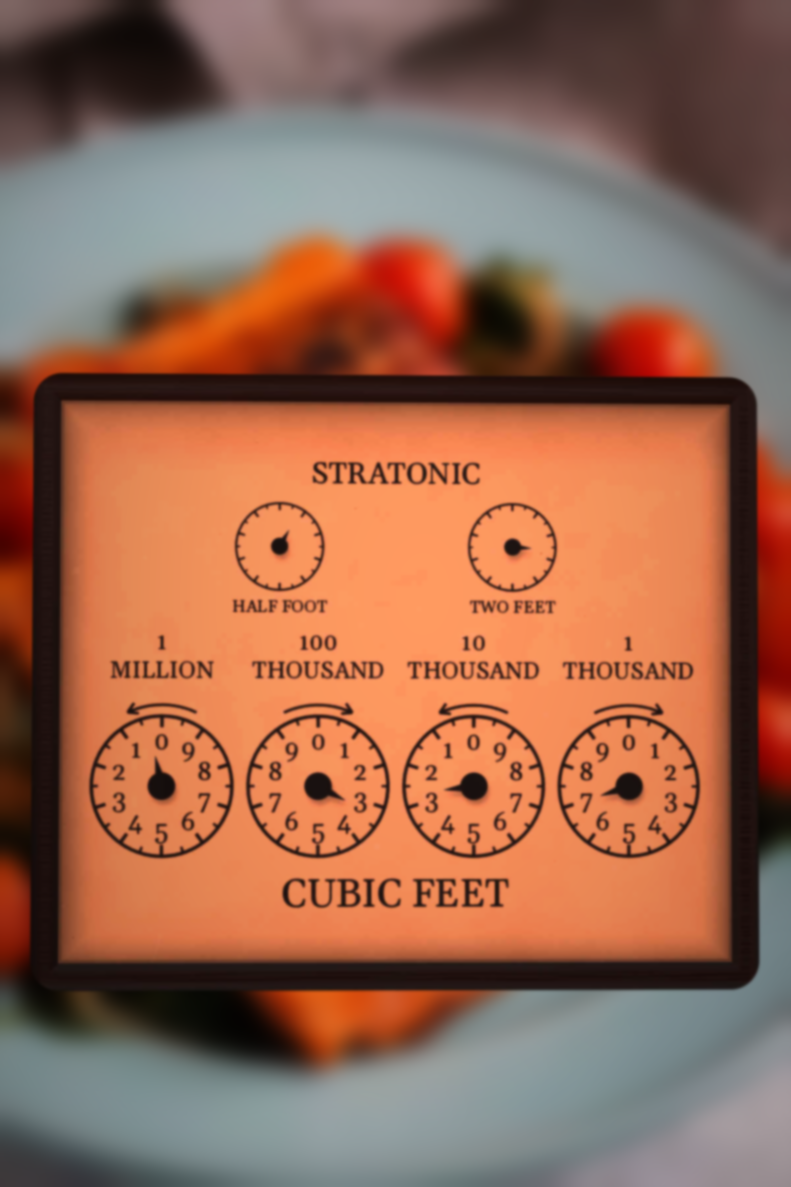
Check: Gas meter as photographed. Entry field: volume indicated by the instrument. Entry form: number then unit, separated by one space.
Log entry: 32700 ft³
